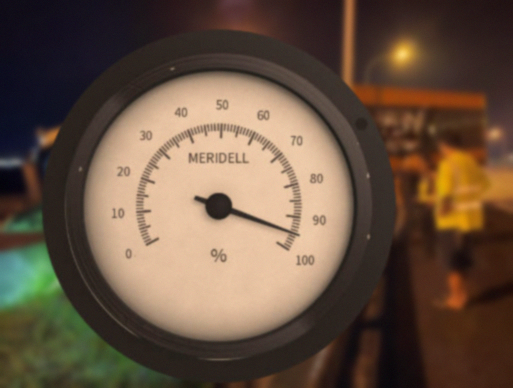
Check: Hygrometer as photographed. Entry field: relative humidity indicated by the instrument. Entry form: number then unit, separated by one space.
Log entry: 95 %
